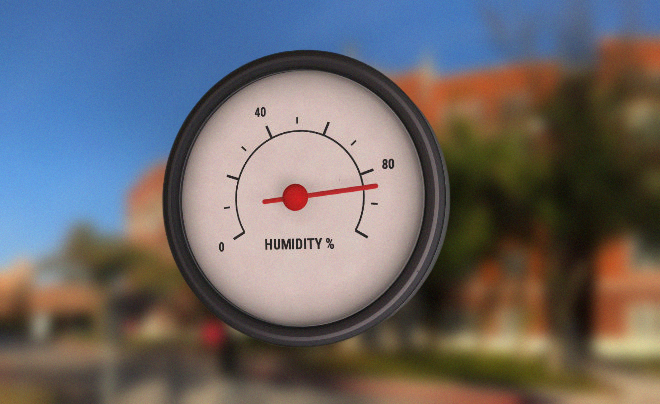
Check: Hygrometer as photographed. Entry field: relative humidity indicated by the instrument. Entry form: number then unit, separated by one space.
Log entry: 85 %
